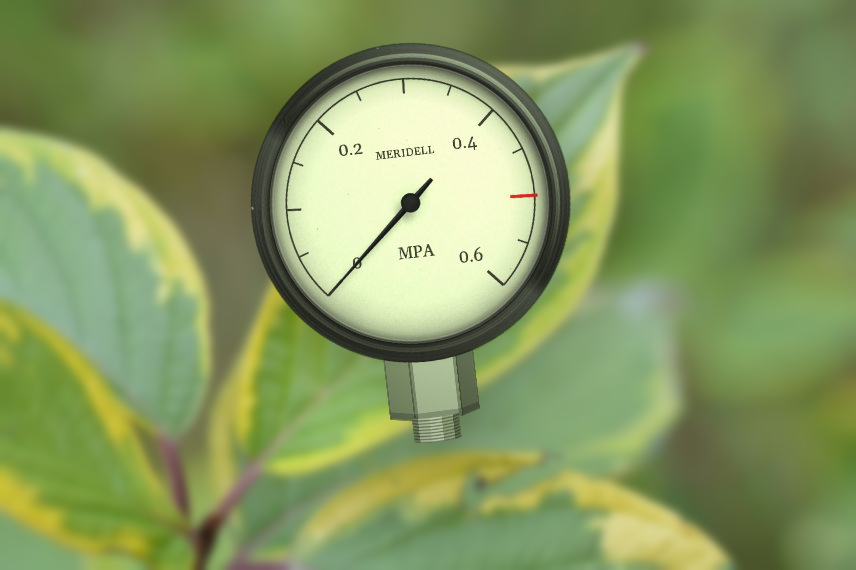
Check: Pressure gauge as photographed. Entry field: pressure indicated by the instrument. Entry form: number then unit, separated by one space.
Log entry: 0 MPa
